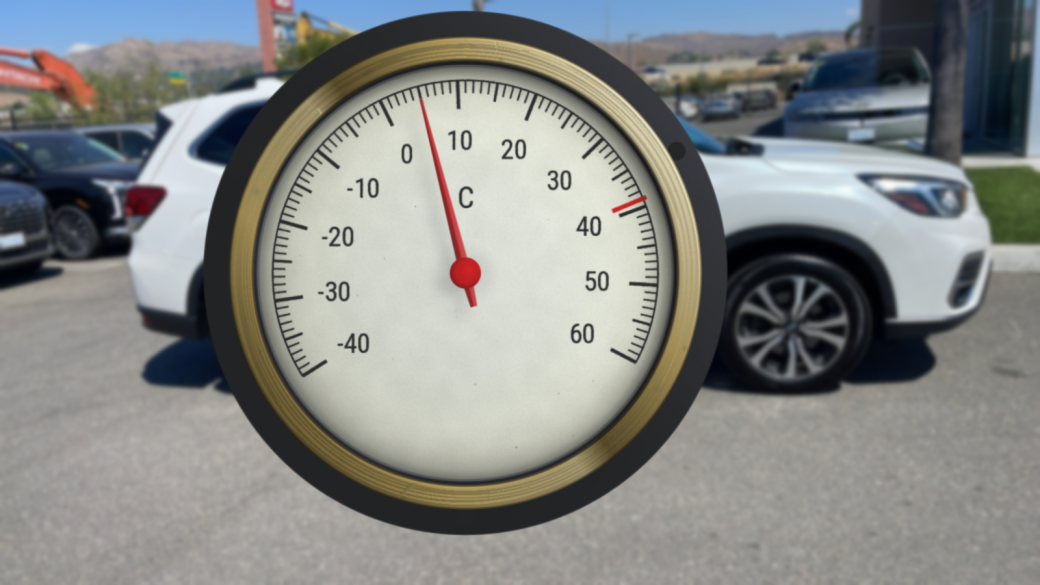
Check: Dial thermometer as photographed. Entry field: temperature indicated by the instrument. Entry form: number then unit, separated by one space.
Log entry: 5 °C
